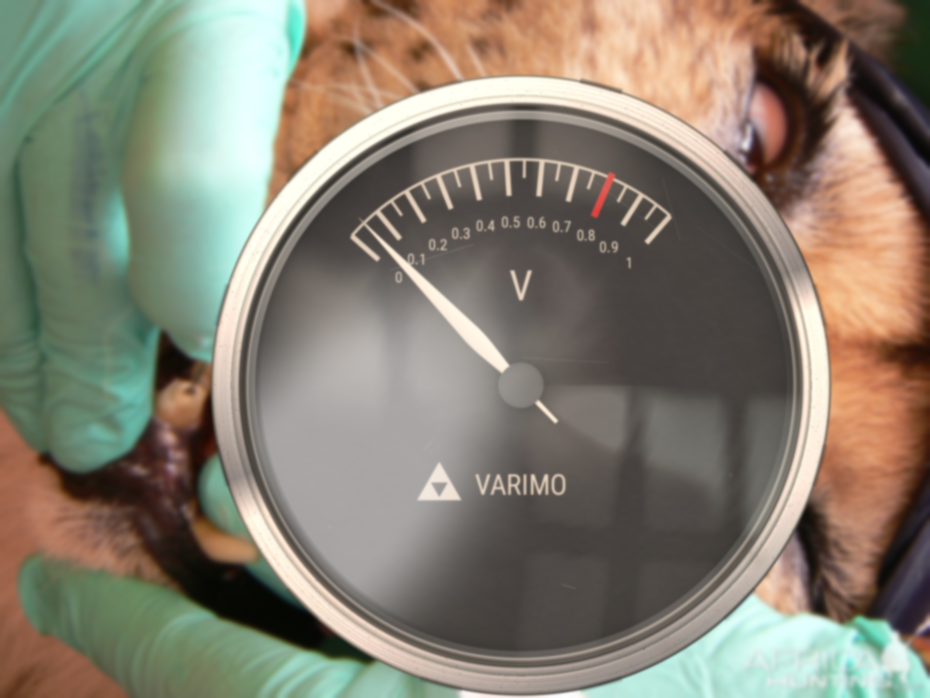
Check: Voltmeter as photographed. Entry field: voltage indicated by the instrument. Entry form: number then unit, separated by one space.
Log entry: 0.05 V
